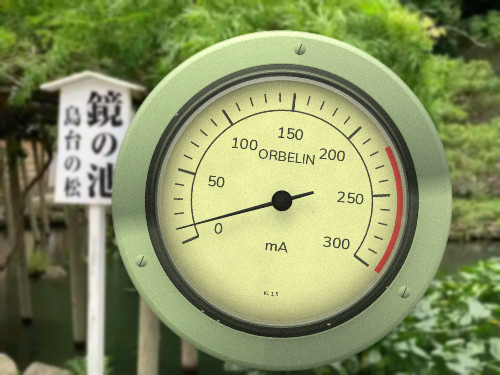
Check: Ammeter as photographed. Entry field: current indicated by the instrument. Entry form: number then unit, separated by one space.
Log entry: 10 mA
